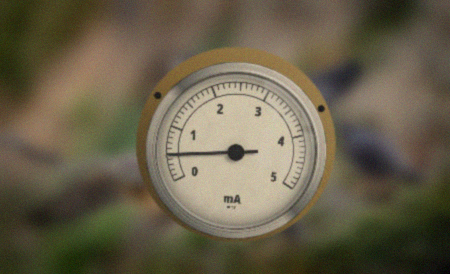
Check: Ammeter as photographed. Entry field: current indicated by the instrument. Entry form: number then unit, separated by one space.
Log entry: 0.5 mA
